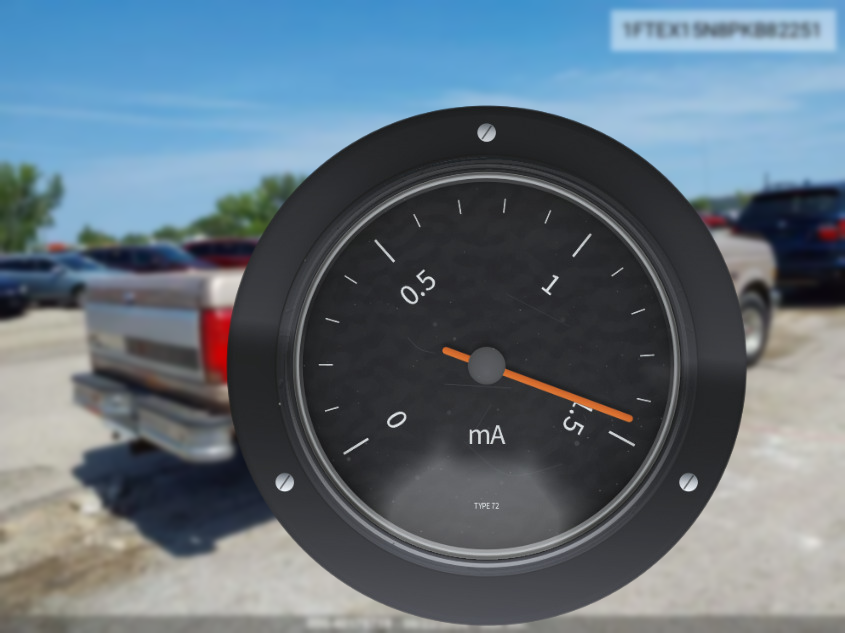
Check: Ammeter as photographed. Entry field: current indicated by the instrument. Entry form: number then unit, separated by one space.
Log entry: 1.45 mA
